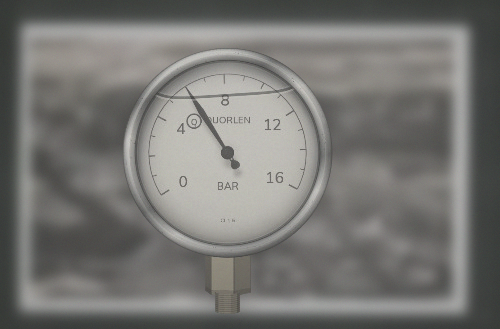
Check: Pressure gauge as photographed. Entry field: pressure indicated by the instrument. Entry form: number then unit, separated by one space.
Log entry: 6 bar
